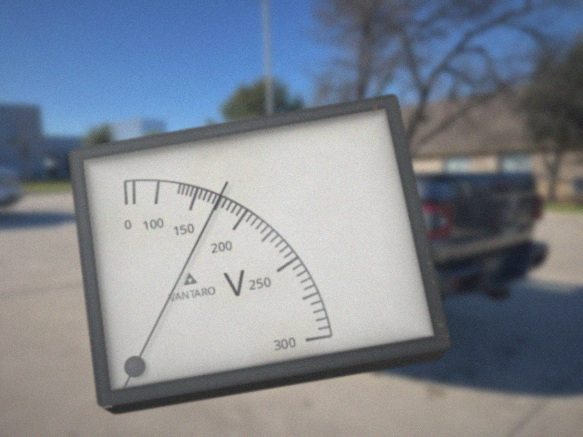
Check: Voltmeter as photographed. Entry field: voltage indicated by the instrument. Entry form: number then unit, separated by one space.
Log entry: 175 V
